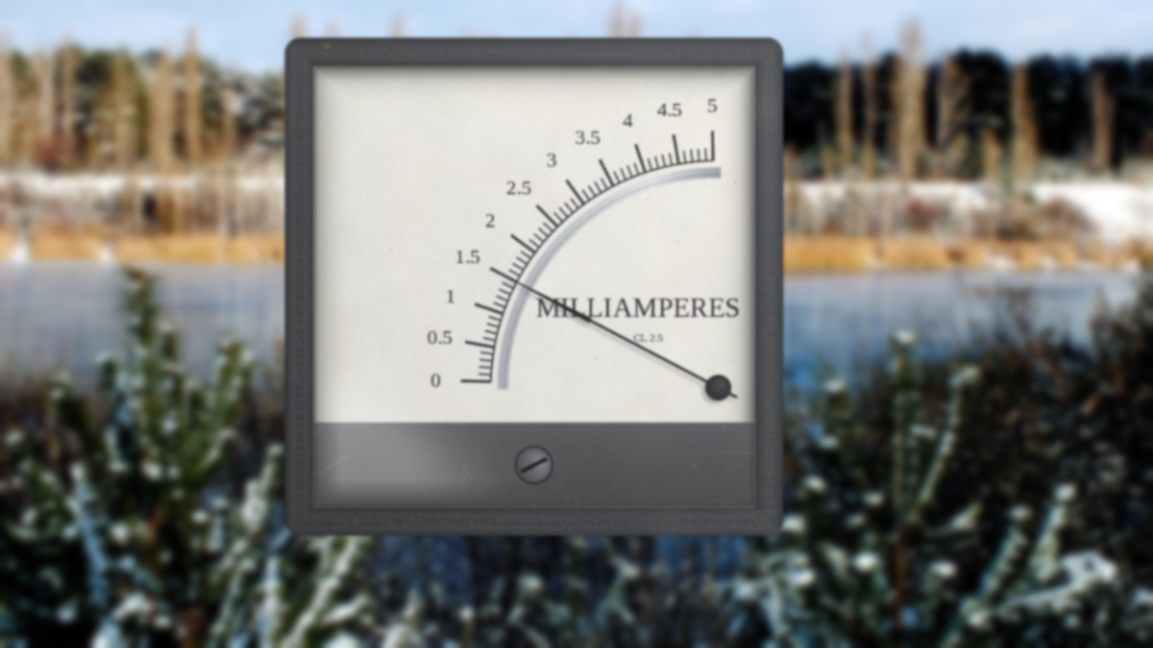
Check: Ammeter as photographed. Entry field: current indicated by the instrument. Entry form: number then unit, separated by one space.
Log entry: 1.5 mA
